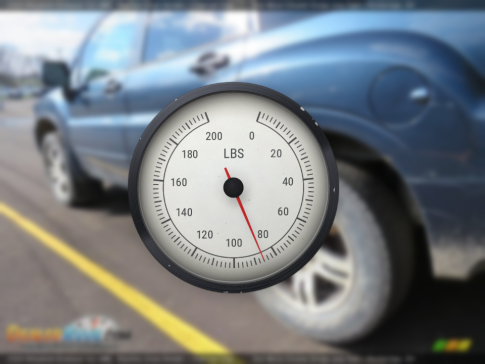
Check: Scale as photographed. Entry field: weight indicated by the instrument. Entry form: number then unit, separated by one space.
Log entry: 86 lb
